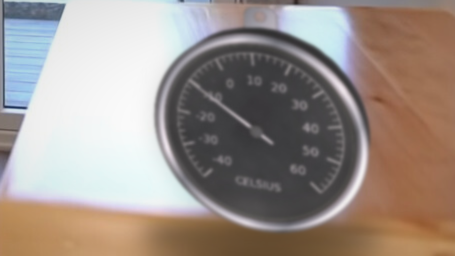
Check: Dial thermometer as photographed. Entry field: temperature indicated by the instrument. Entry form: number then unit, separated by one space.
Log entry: -10 °C
